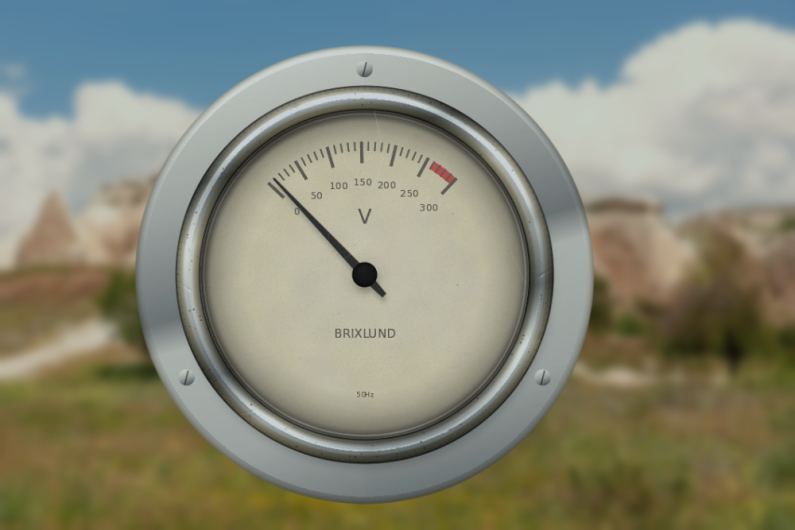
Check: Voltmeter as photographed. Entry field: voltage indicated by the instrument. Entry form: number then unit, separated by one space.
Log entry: 10 V
